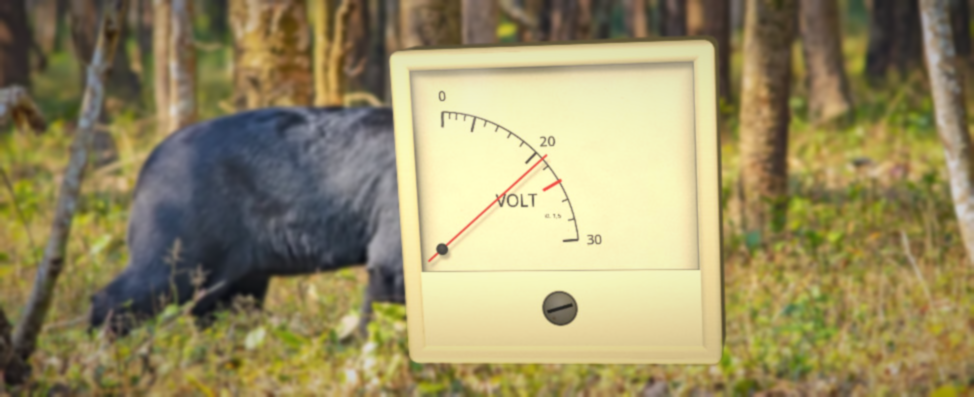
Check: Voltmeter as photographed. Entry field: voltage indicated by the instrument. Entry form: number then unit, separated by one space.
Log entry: 21 V
